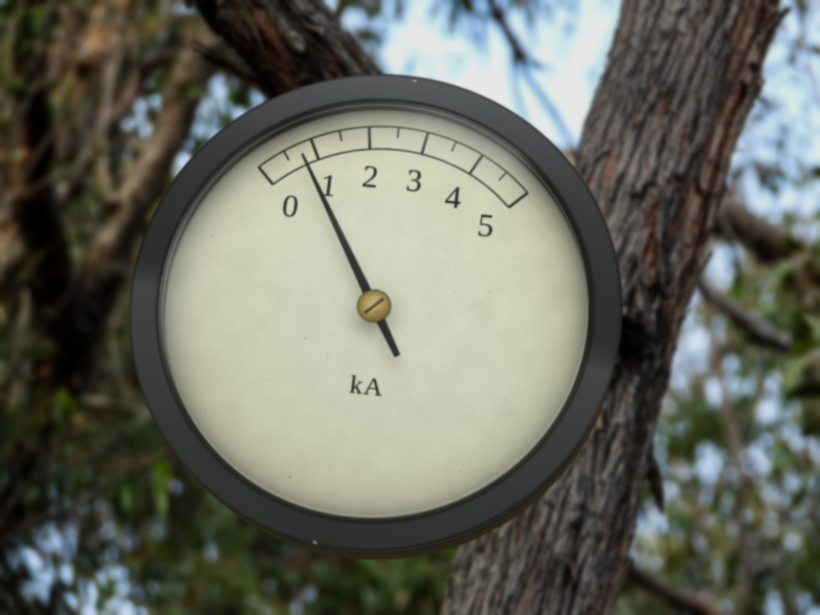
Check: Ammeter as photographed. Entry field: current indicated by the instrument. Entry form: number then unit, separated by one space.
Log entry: 0.75 kA
